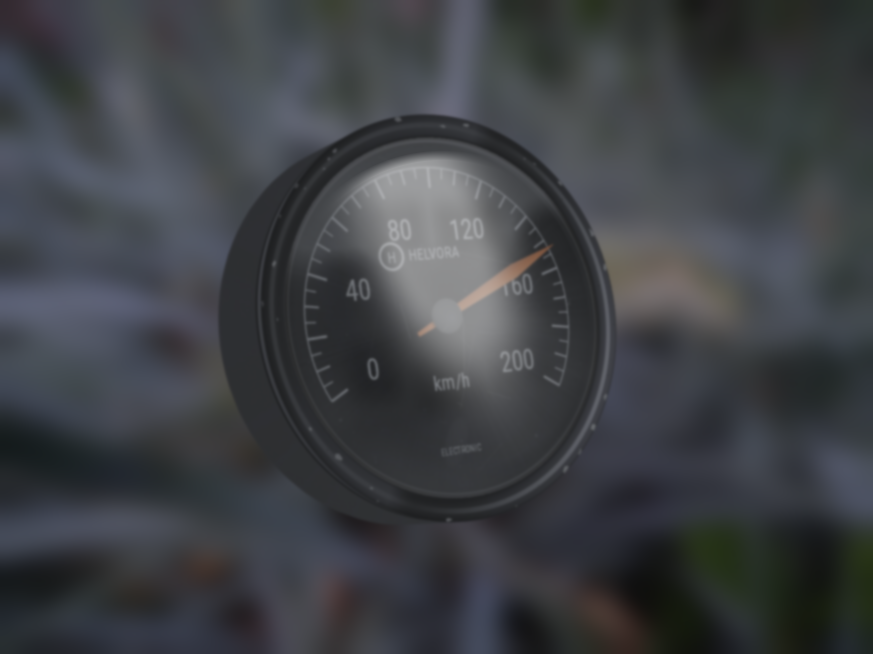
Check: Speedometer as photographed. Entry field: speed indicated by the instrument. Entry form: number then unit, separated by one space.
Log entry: 152.5 km/h
